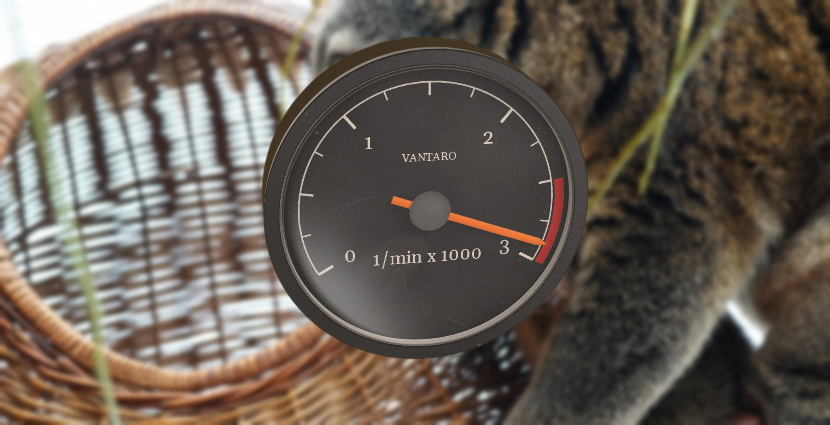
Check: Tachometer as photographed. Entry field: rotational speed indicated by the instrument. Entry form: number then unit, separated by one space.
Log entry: 2875 rpm
